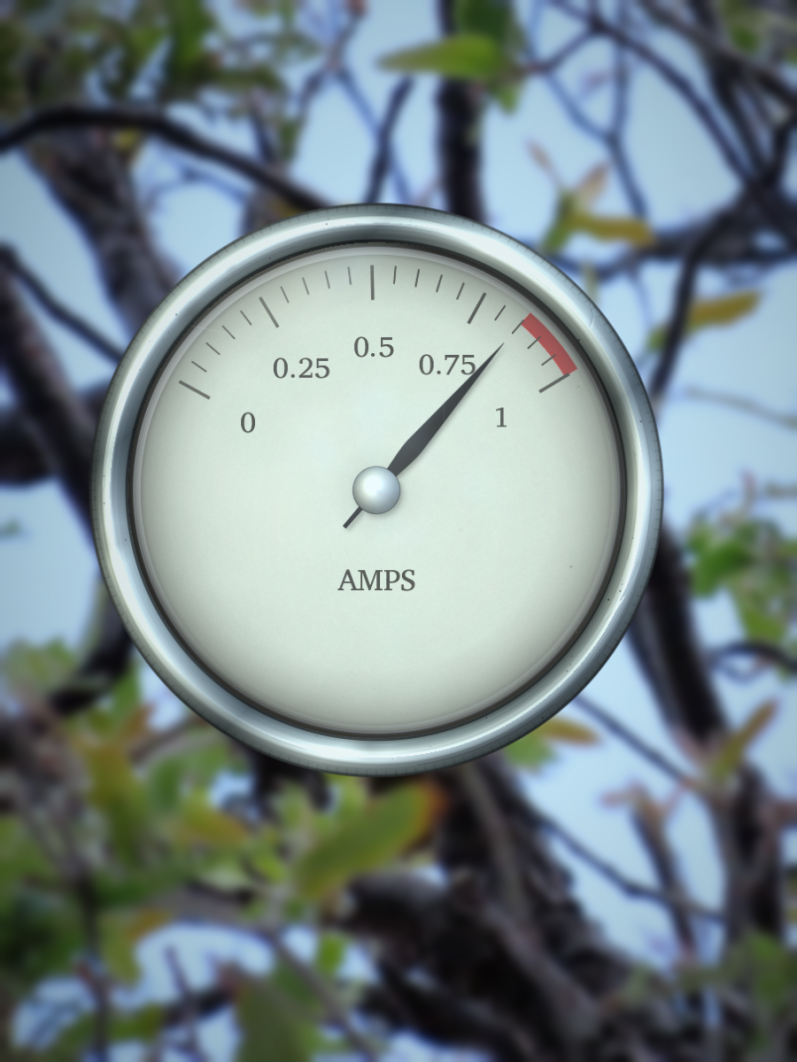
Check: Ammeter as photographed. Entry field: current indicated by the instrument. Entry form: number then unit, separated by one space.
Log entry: 0.85 A
